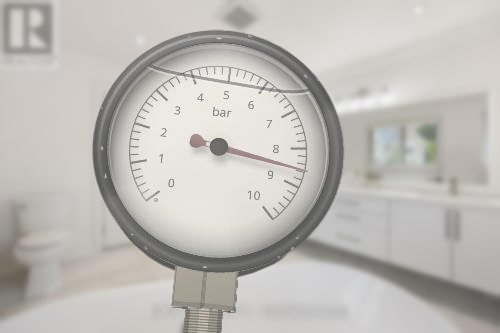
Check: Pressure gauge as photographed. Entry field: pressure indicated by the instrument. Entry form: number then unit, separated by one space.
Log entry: 8.6 bar
